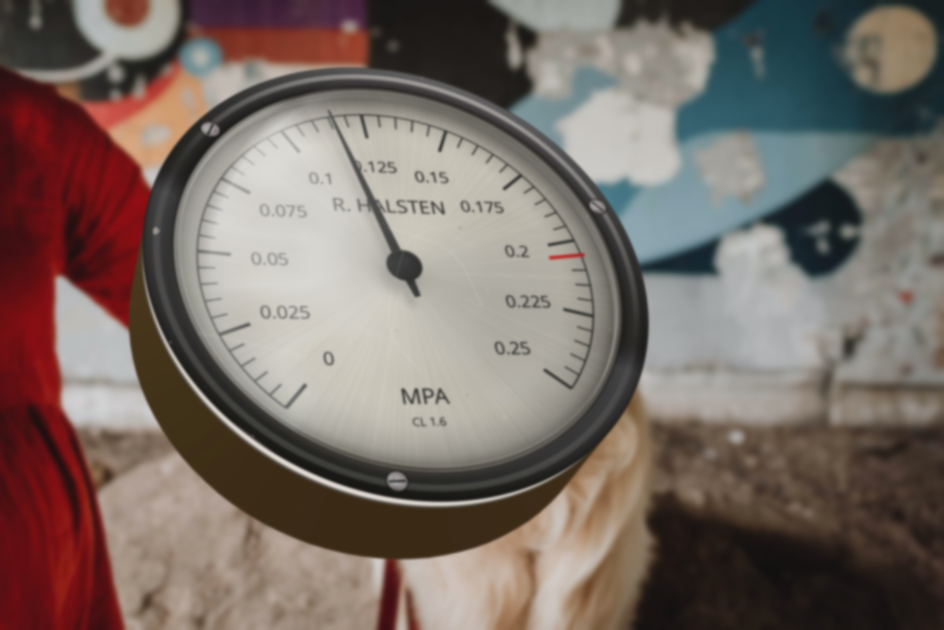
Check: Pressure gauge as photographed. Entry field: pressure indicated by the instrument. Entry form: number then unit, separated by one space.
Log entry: 0.115 MPa
